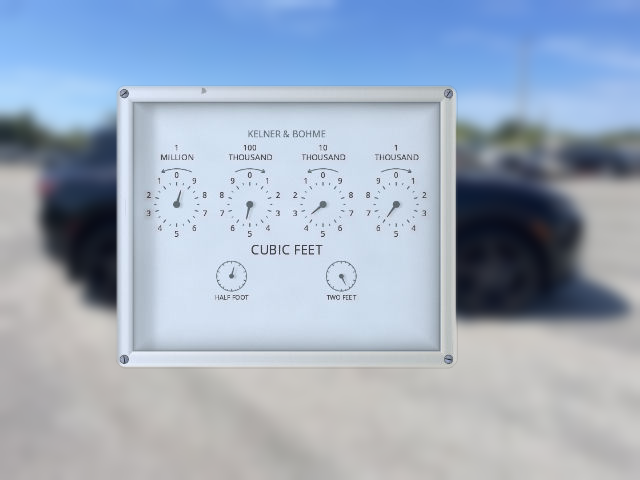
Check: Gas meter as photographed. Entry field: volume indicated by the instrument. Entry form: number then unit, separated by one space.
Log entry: 953600 ft³
